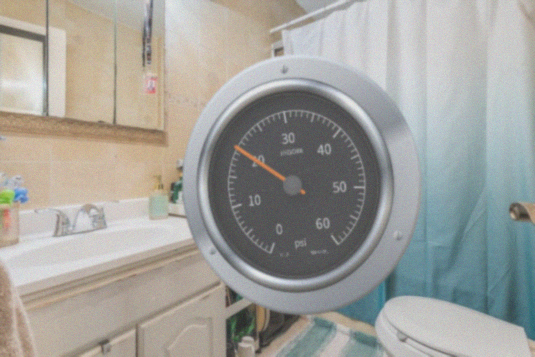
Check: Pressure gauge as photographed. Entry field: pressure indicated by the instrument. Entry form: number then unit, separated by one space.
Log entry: 20 psi
